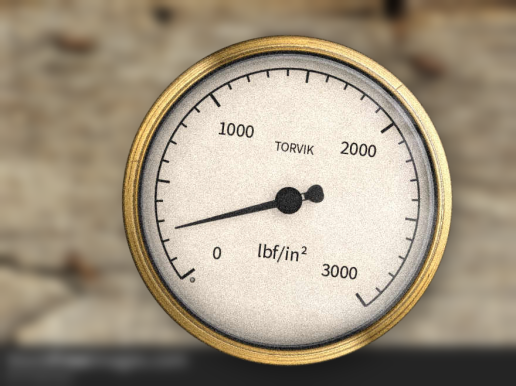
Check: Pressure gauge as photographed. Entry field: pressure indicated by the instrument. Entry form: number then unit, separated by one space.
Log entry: 250 psi
